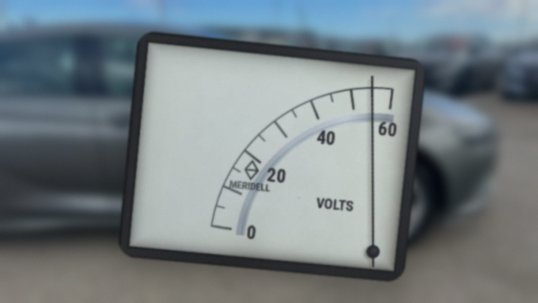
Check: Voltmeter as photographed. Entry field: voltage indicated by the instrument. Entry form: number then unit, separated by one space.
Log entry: 55 V
